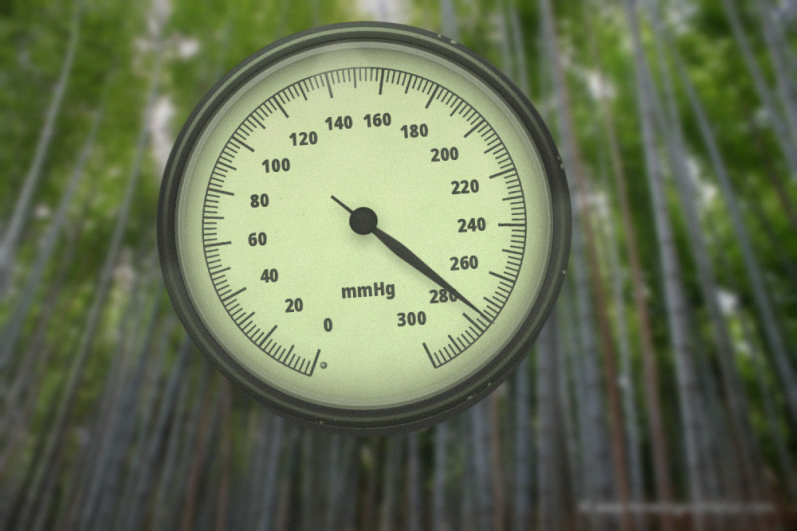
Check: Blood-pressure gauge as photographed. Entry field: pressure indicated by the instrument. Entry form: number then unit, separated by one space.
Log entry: 276 mmHg
